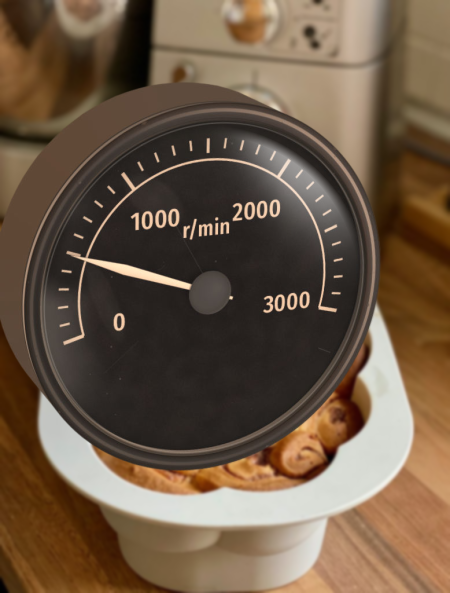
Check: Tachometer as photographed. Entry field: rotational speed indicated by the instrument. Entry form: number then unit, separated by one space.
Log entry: 500 rpm
